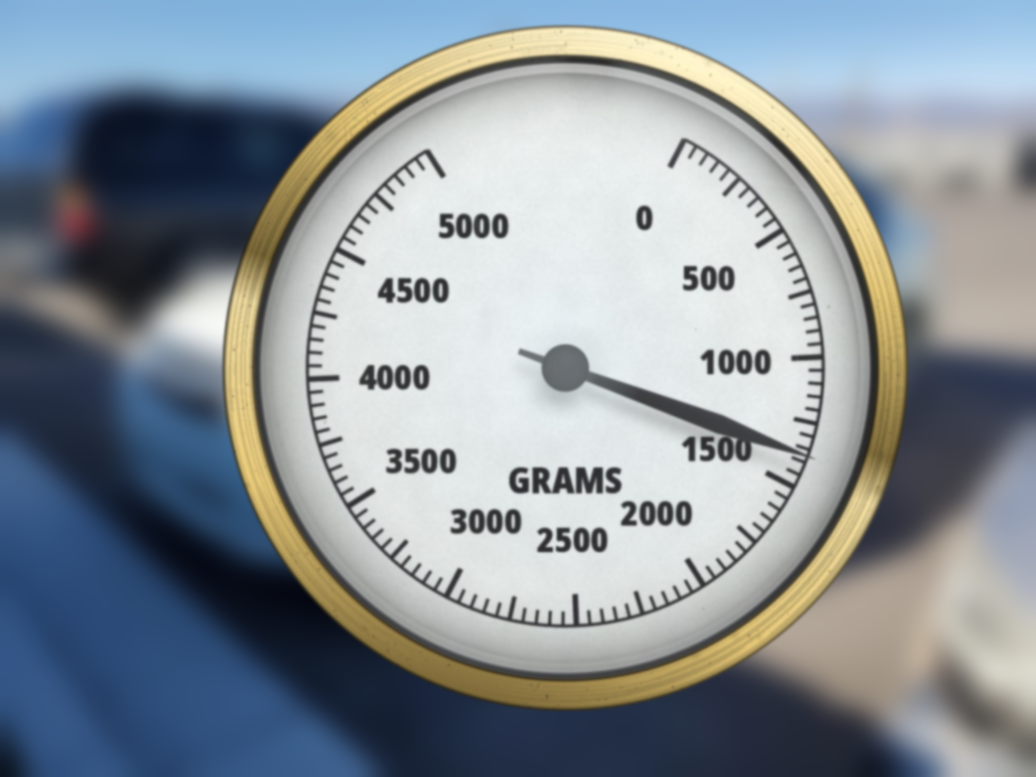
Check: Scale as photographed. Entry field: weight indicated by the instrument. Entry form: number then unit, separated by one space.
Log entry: 1375 g
